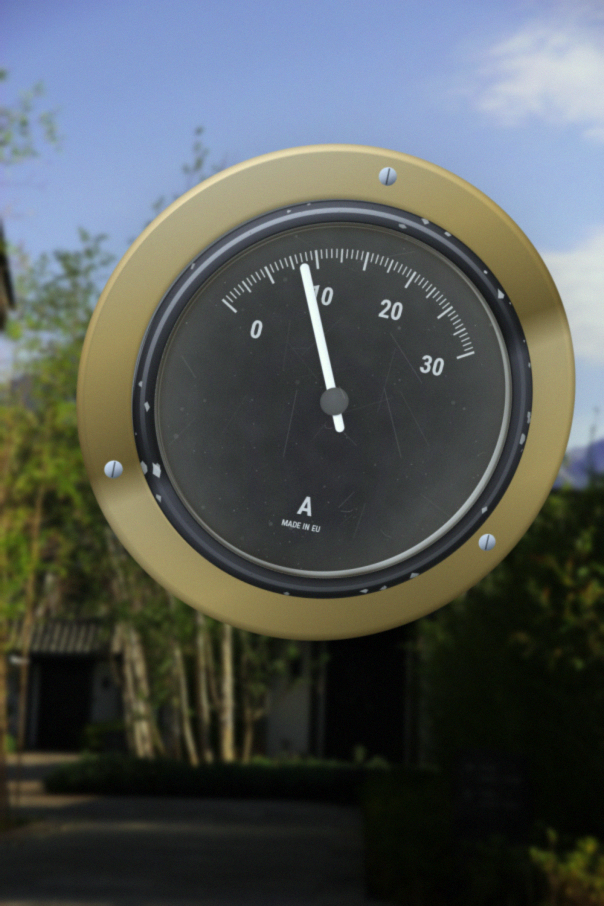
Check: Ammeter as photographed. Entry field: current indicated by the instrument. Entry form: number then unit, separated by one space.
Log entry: 8.5 A
